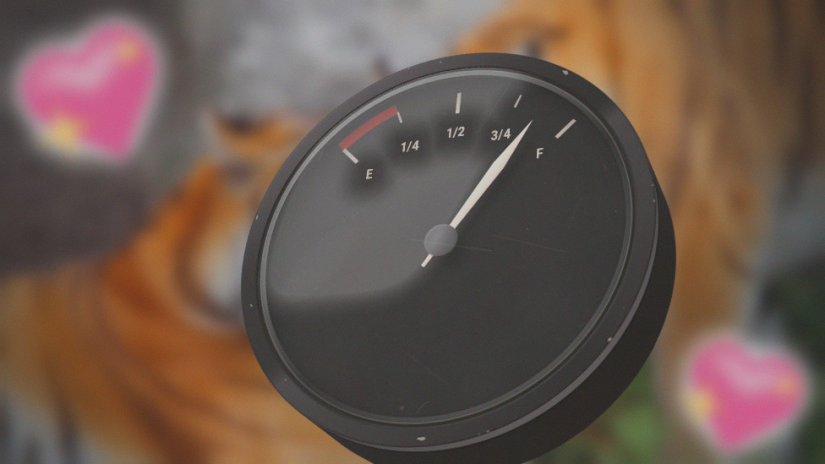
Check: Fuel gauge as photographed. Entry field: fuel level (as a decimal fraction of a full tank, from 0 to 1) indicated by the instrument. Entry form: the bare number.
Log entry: 0.875
